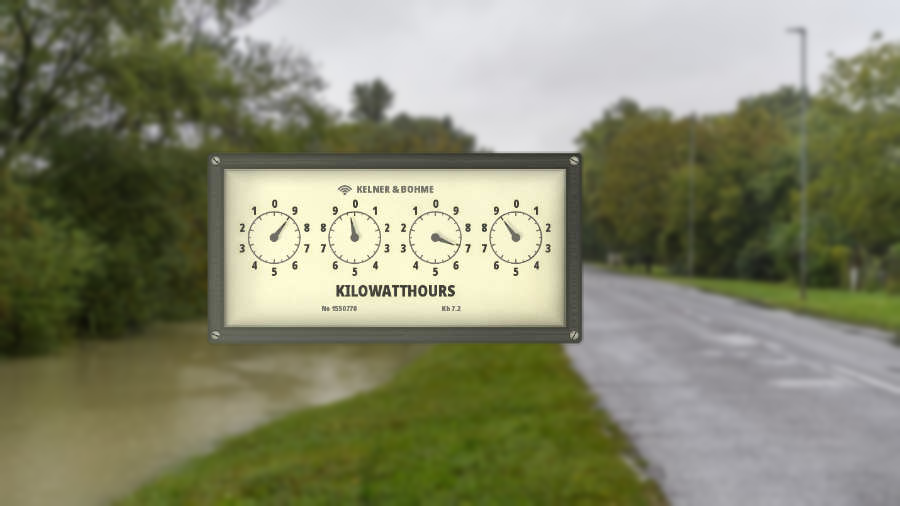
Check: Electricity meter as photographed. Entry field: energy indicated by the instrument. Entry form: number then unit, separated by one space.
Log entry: 8969 kWh
